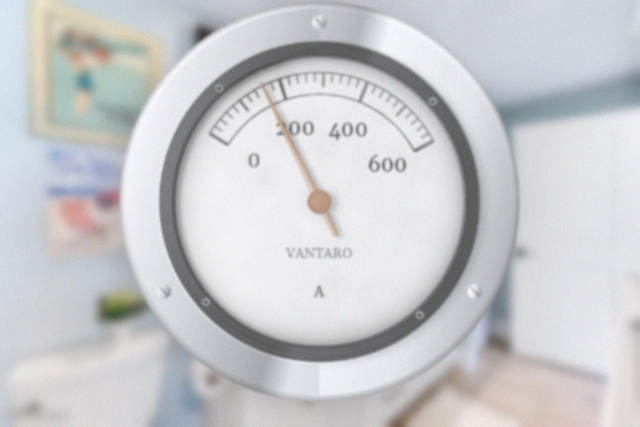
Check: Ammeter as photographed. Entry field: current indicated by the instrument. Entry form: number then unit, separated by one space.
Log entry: 160 A
